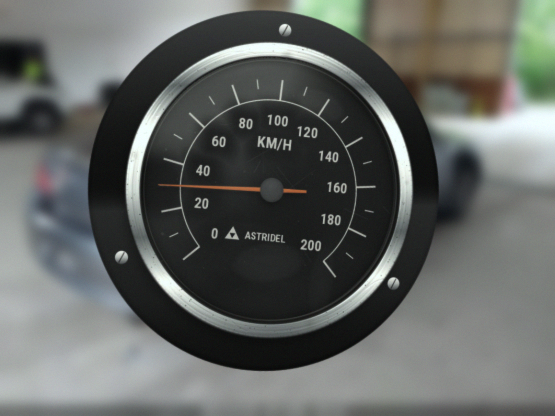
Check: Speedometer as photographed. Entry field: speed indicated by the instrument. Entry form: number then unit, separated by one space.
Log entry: 30 km/h
